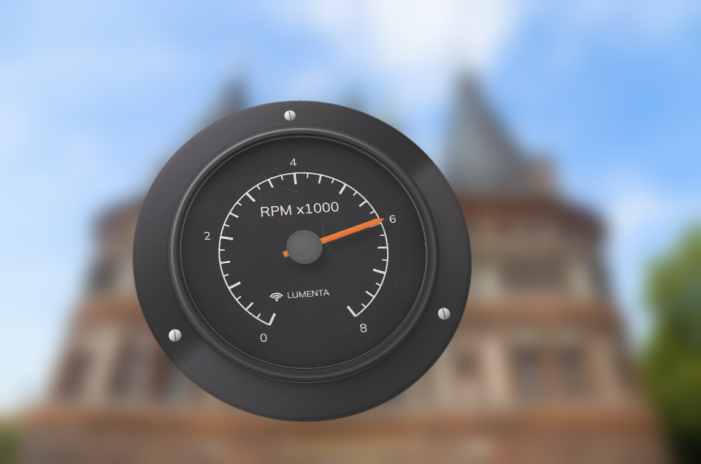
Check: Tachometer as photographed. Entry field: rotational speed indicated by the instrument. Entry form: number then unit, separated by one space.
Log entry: 6000 rpm
